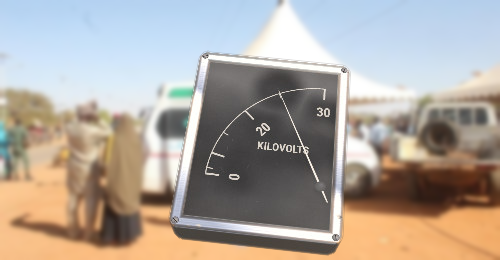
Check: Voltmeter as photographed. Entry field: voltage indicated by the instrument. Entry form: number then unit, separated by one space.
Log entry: 25 kV
